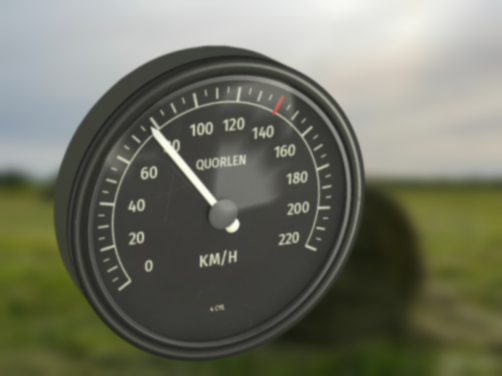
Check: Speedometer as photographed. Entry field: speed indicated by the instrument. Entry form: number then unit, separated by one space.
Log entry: 77.5 km/h
